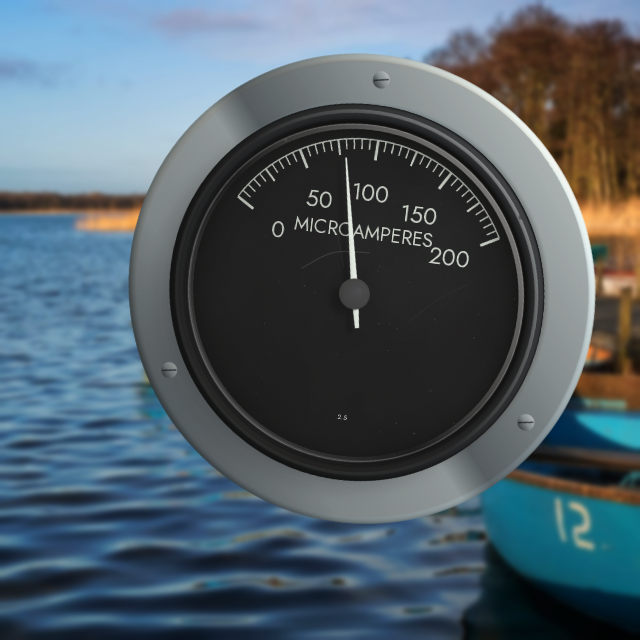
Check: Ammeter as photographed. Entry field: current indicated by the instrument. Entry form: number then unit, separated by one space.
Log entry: 80 µA
